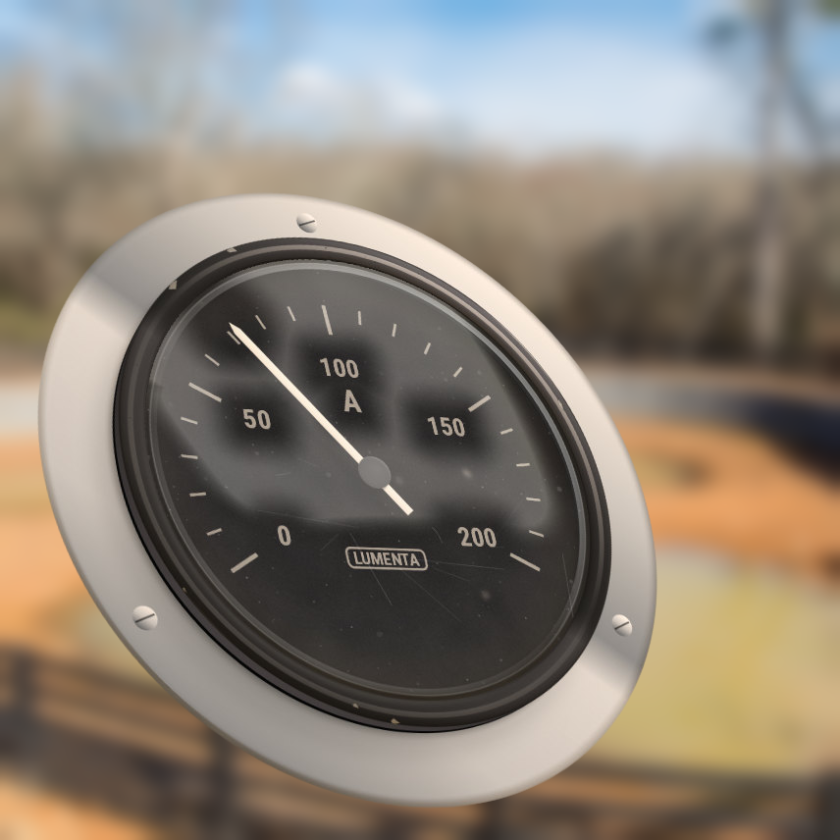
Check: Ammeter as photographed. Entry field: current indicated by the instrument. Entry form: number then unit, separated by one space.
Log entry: 70 A
